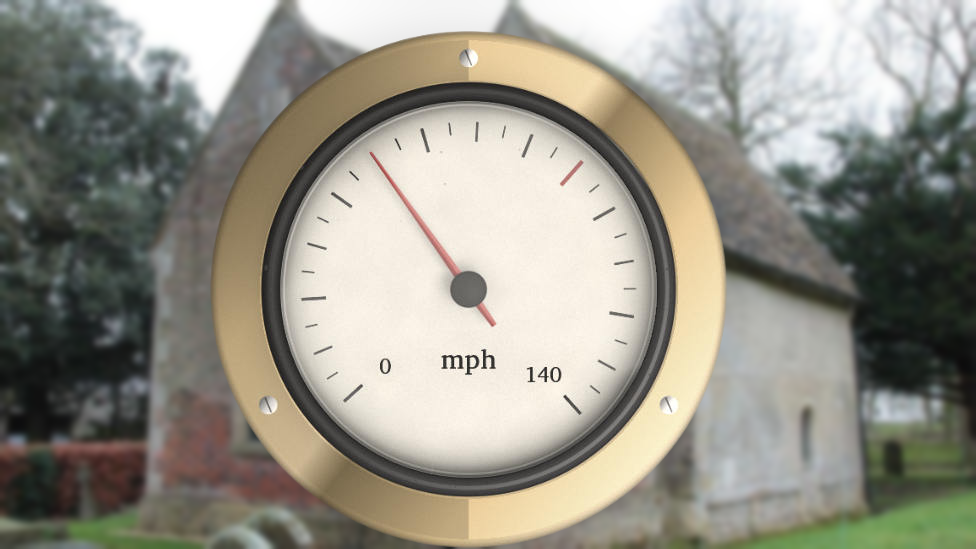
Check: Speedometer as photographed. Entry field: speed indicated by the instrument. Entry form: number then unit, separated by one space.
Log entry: 50 mph
